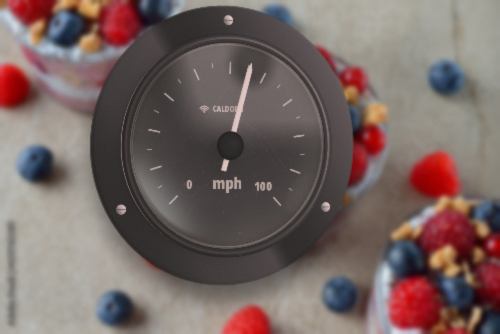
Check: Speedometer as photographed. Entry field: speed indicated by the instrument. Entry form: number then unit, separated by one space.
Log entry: 55 mph
